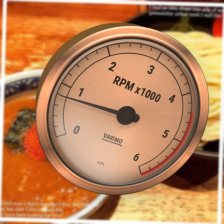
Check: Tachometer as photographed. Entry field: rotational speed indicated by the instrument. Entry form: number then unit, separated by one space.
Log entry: 800 rpm
